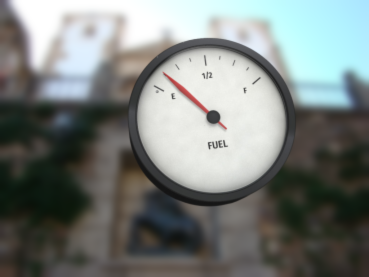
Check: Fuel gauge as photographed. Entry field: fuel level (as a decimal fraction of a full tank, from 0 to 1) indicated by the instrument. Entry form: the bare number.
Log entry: 0.125
